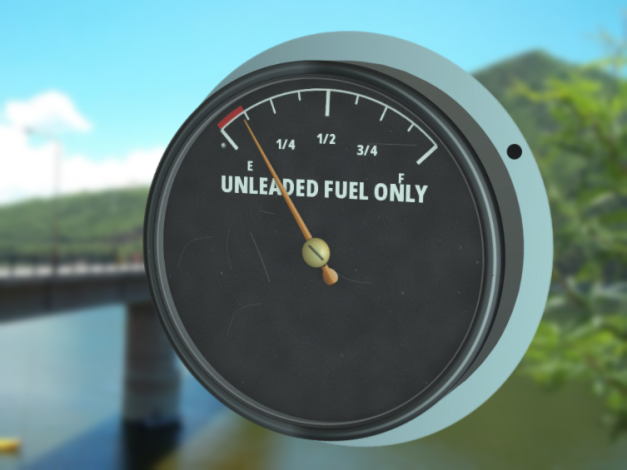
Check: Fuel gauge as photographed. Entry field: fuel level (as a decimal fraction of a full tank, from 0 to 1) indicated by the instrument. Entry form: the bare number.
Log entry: 0.125
